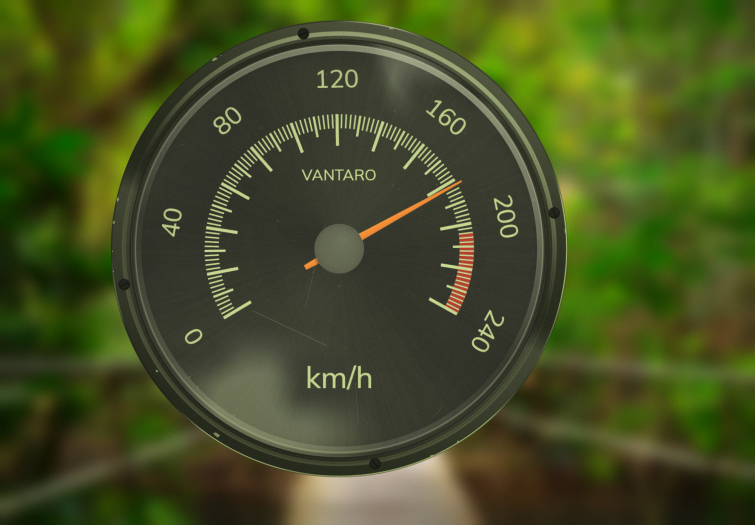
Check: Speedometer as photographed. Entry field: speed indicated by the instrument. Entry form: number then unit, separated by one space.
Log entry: 182 km/h
